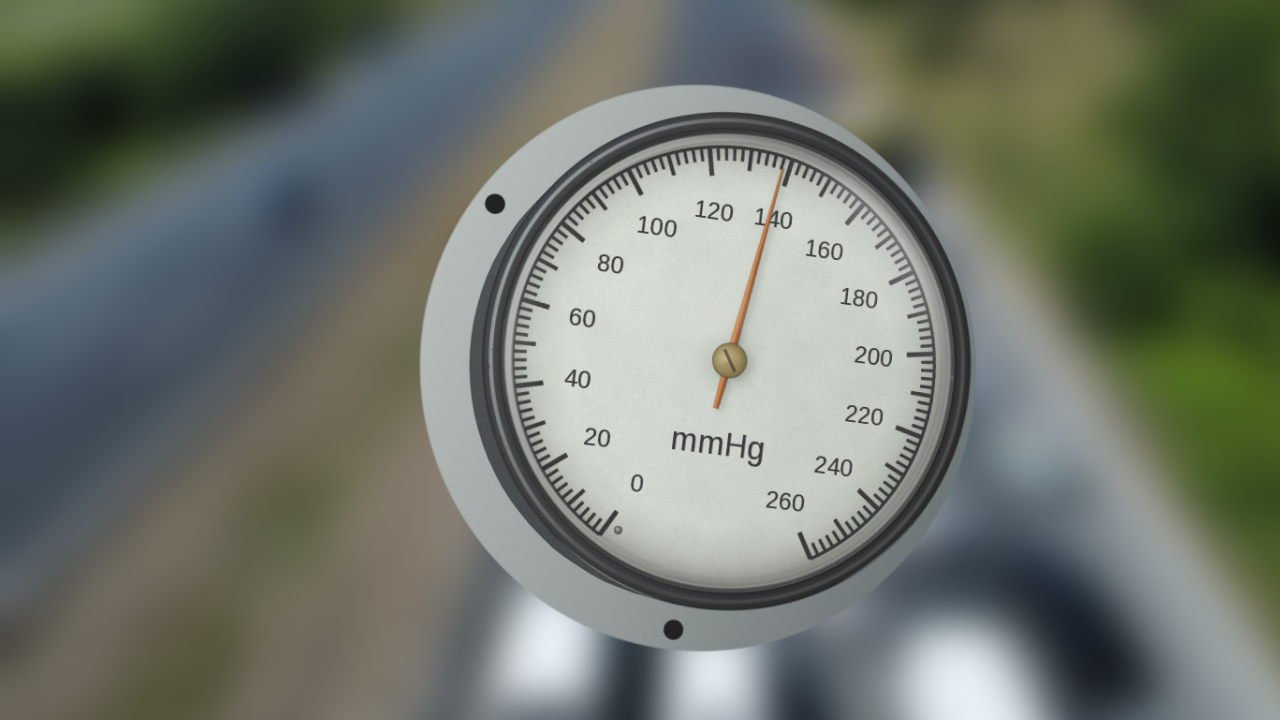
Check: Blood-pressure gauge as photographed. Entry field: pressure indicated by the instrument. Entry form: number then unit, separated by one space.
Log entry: 138 mmHg
